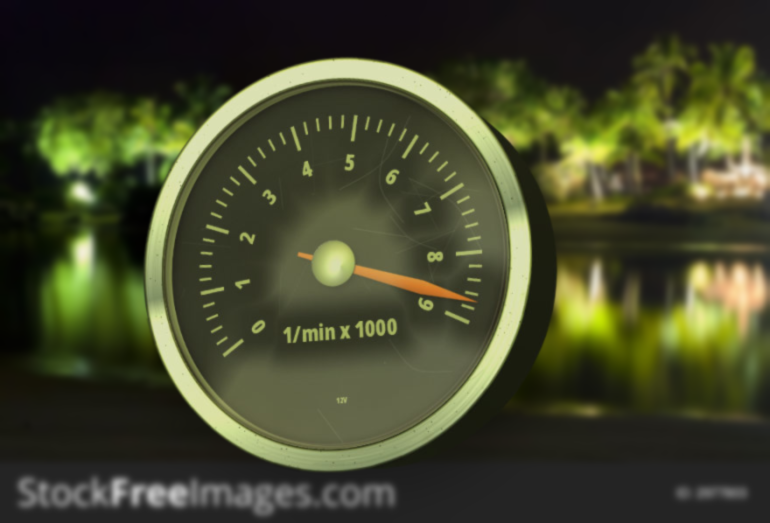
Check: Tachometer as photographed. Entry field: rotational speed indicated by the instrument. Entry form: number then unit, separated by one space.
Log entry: 8700 rpm
